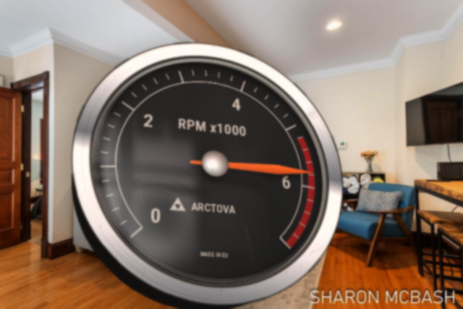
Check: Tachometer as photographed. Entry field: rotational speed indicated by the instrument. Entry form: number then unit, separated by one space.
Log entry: 5800 rpm
